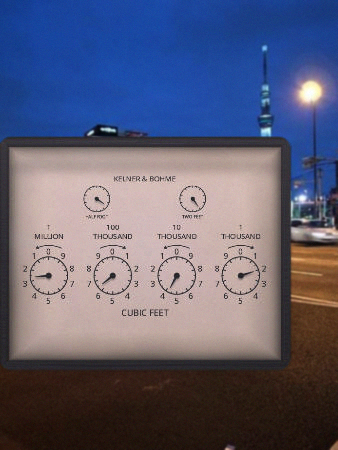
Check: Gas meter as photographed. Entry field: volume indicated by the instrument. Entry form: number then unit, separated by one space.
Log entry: 264200 ft³
